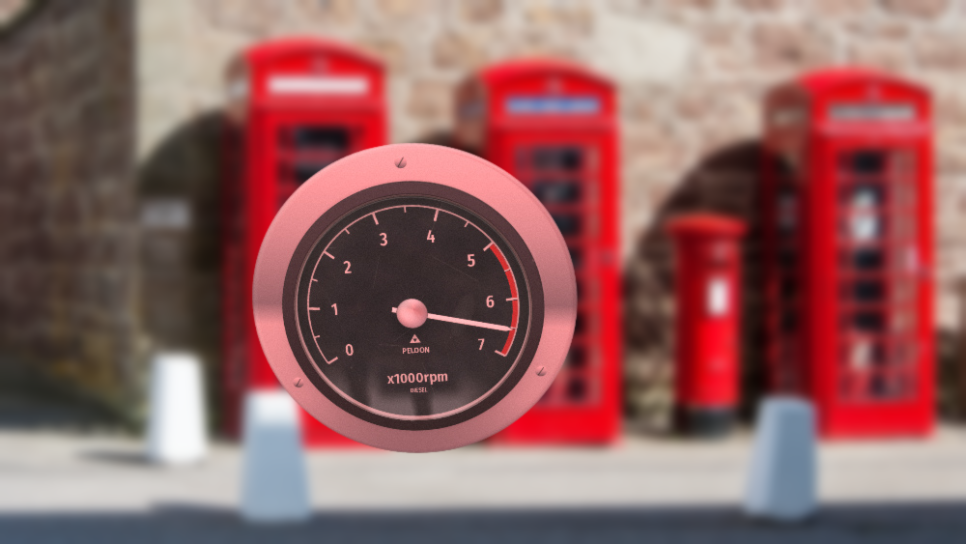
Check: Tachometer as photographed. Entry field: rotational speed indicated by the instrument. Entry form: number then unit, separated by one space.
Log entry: 6500 rpm
